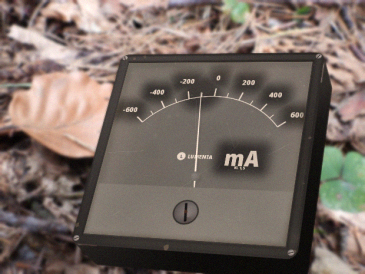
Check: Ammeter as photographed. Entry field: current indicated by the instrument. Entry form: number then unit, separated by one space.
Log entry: -100 mA
